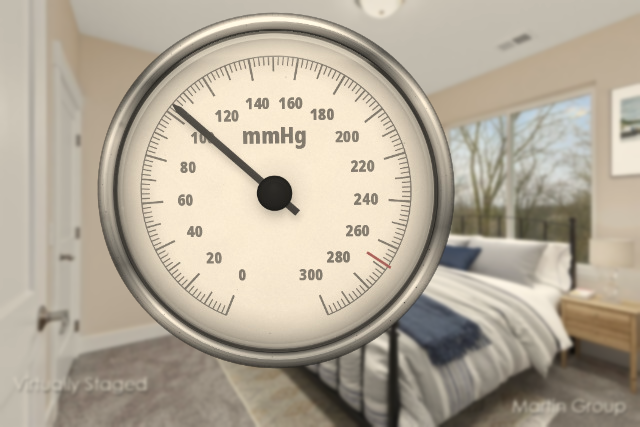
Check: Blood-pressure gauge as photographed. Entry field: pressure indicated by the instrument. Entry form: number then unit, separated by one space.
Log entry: 104 mmHg
